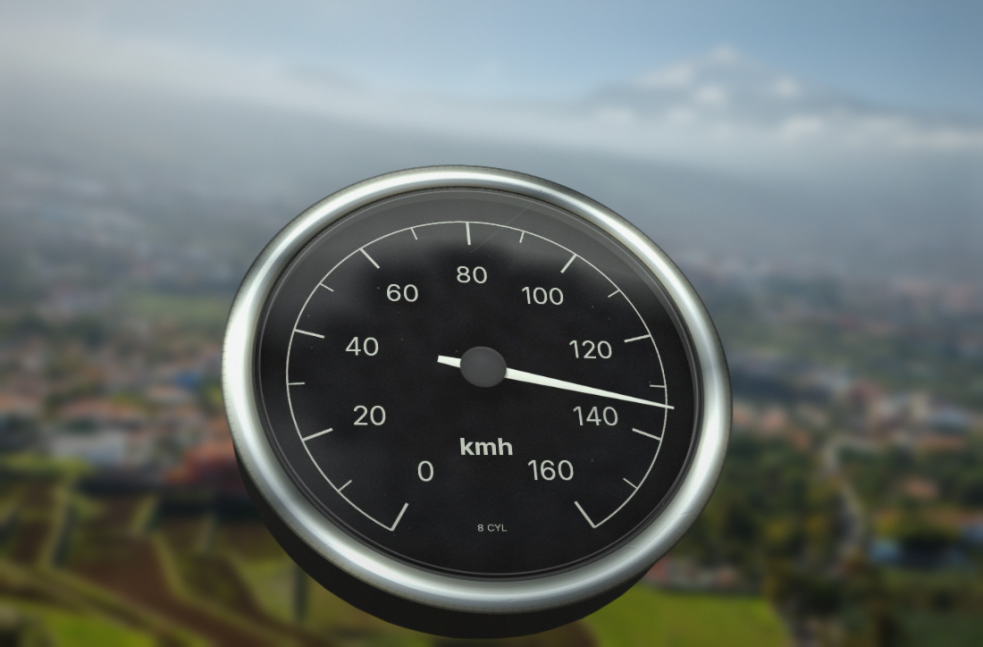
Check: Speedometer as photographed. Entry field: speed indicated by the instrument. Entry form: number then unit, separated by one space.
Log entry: 135 km/h
